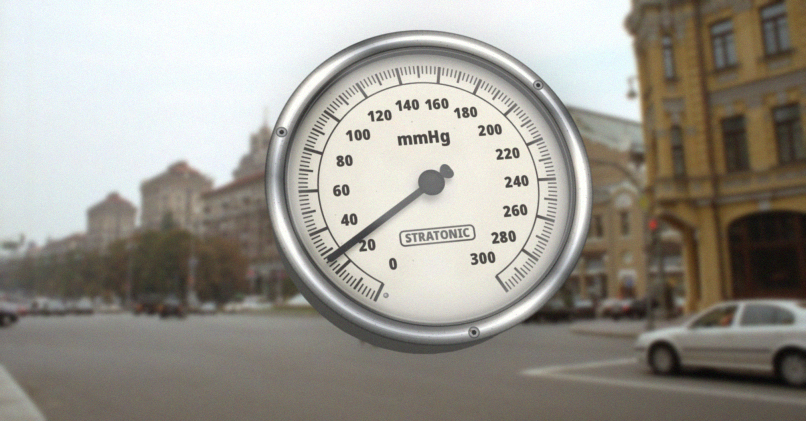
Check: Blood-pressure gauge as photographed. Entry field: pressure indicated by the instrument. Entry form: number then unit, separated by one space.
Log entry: 26 mmHg
